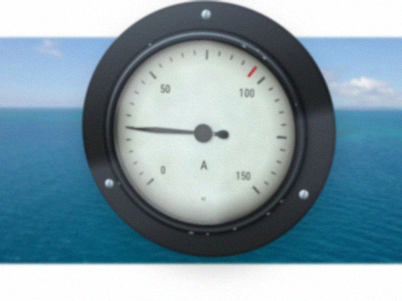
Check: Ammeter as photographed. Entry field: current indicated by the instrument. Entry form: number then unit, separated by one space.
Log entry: 25 A
